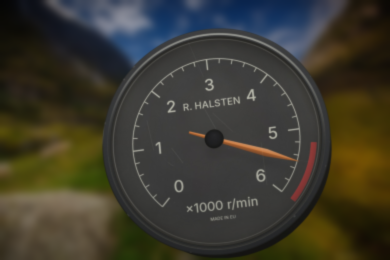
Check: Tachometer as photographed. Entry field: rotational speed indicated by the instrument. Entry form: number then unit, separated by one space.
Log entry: 5500 rpm
